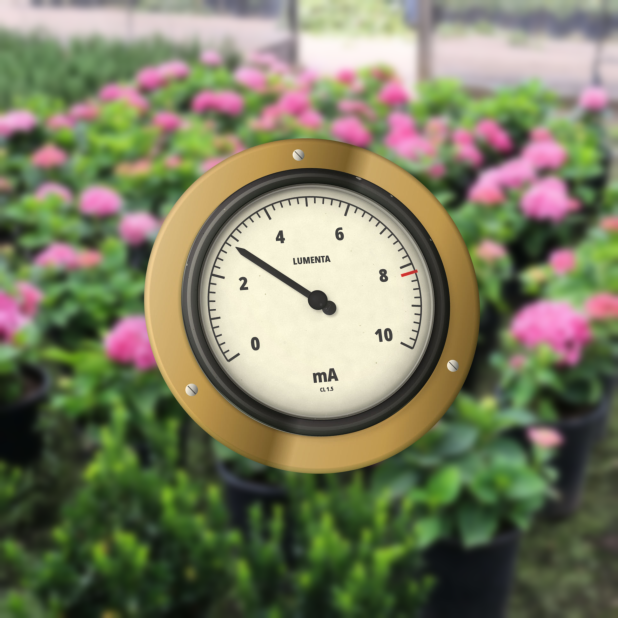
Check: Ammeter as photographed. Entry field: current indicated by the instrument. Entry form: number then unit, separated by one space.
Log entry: 2.8 mA
